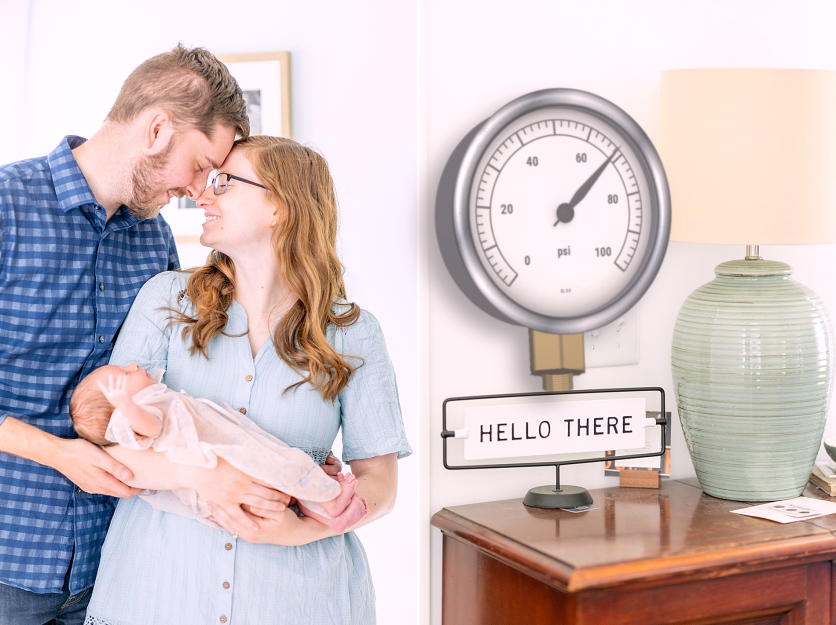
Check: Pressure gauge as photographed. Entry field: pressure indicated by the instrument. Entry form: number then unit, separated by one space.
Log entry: 68 psi
